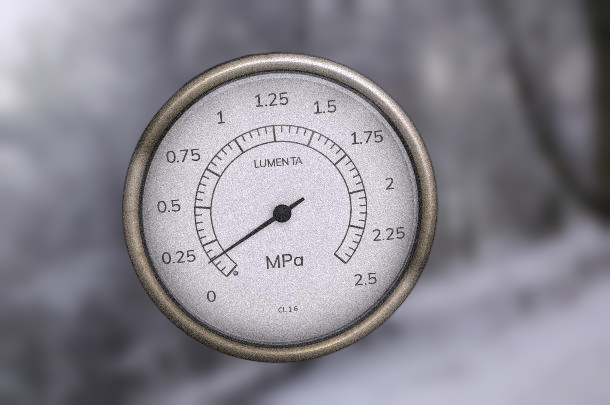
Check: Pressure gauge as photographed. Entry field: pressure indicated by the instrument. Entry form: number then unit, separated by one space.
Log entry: 0.15 MPa
